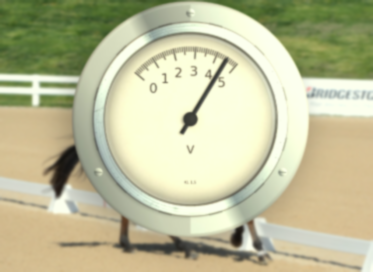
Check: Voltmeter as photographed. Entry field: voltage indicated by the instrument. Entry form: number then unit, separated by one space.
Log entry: 4.5 V
